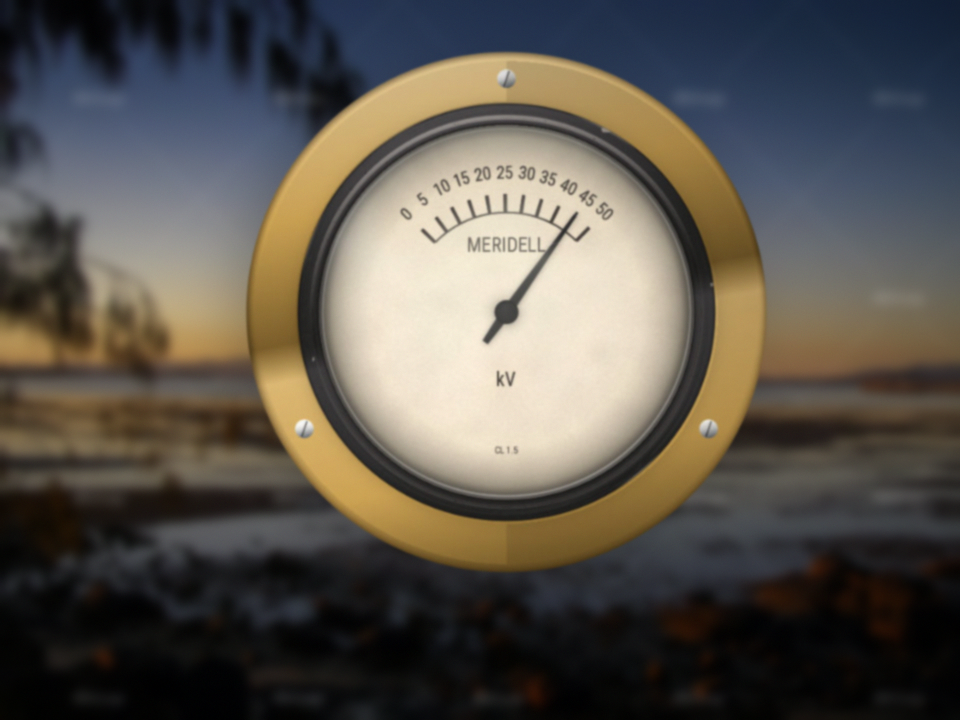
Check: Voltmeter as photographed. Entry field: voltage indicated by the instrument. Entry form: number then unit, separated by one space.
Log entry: 45 kV
